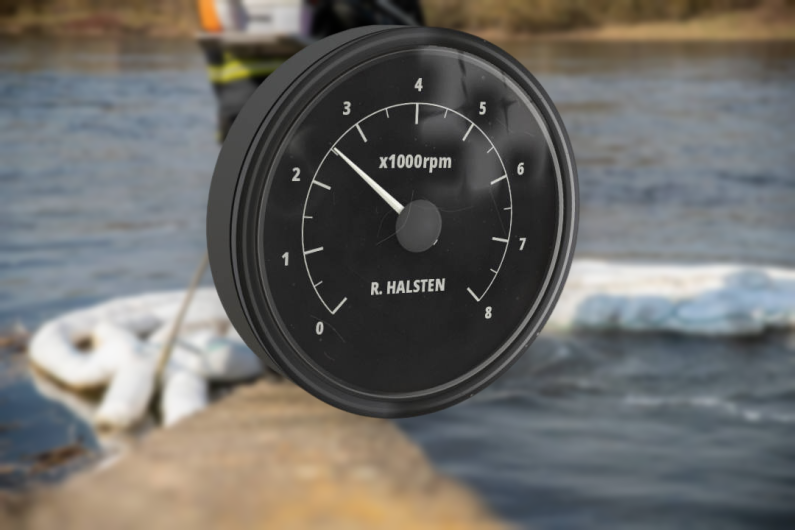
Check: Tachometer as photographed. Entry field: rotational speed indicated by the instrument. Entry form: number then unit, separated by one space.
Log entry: 2500 rpm
